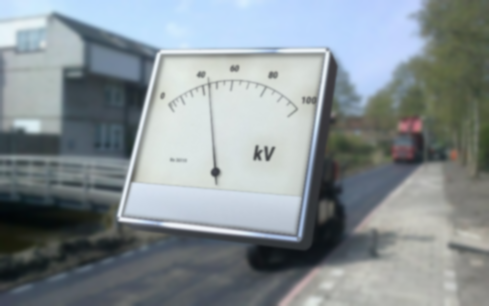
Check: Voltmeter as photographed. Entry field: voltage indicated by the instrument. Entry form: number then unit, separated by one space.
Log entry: 45 kV
